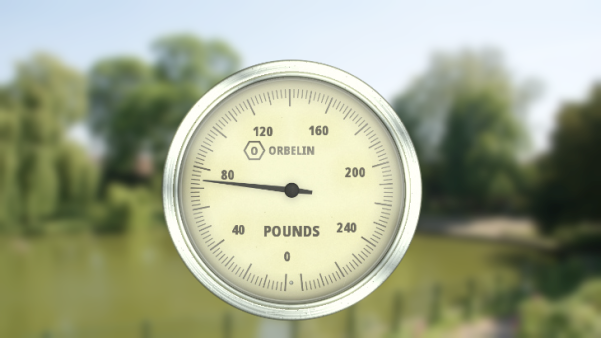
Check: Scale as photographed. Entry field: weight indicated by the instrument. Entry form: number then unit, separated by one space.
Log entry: 74 lb
